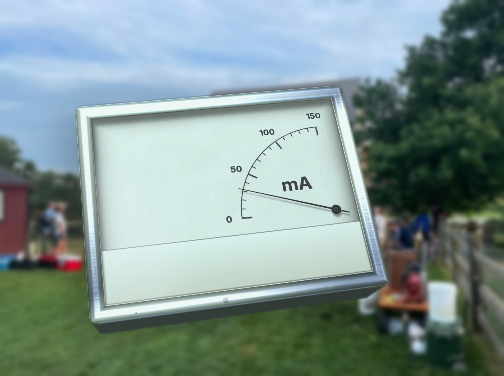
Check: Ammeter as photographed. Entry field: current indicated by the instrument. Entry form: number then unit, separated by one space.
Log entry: 30 mA
